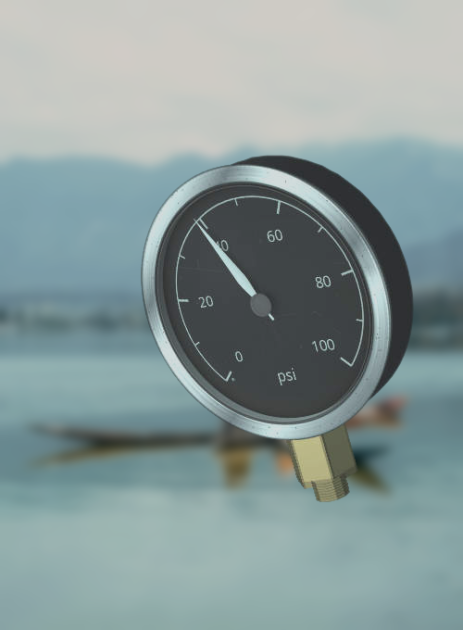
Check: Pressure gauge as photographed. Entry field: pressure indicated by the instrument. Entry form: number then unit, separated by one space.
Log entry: 40 psi
